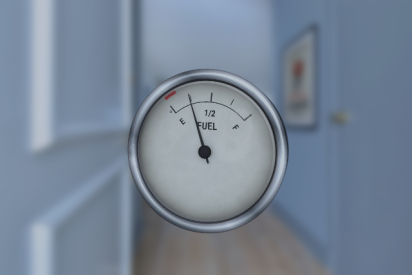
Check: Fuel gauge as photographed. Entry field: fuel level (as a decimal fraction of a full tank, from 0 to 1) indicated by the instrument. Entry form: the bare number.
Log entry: 0.25
